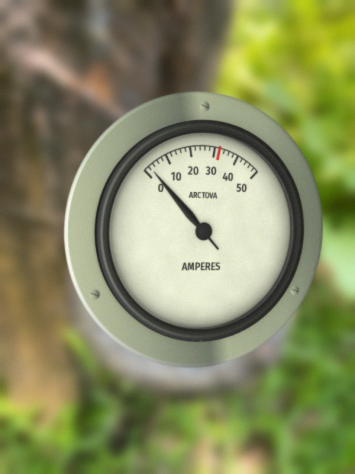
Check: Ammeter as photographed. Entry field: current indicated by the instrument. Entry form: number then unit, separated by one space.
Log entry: 2 A
